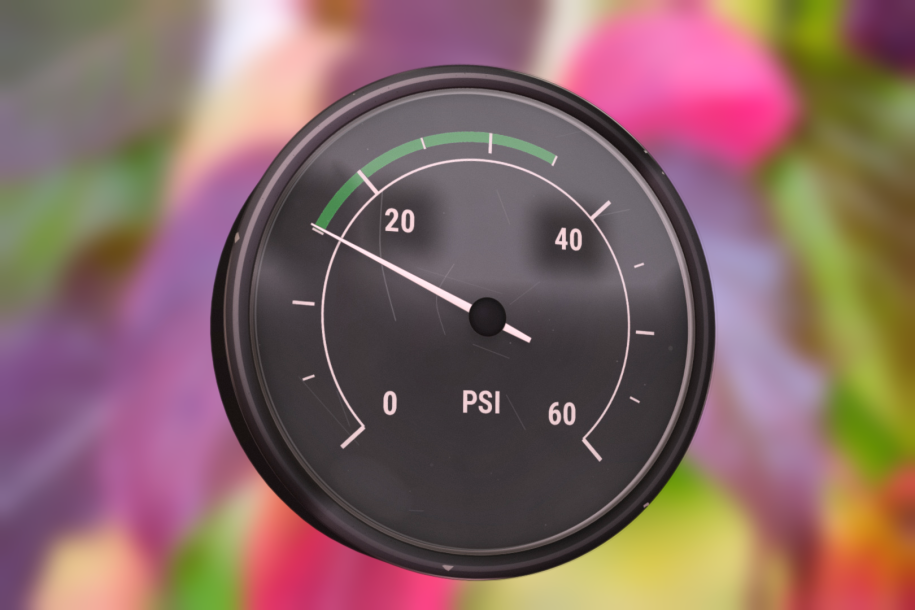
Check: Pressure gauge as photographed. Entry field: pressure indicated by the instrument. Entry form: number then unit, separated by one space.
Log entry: 15 psi
